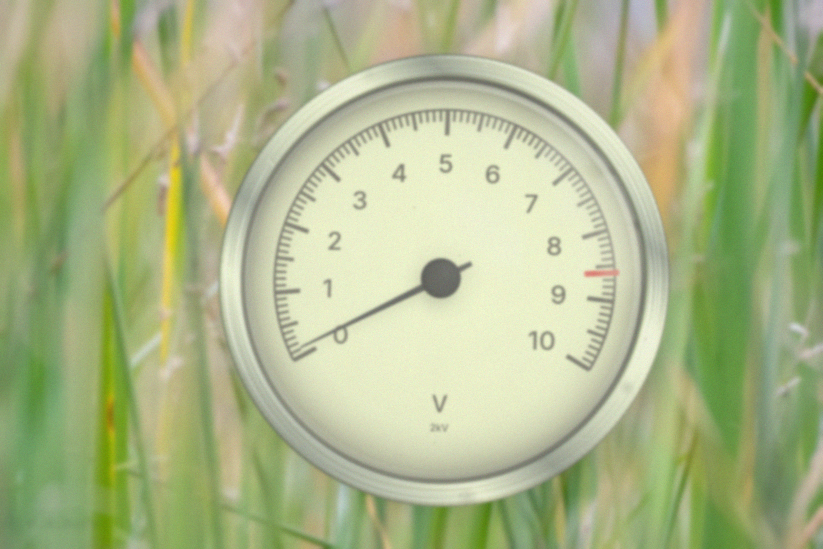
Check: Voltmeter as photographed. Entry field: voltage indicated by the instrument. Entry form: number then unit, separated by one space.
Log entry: 0.1 V
